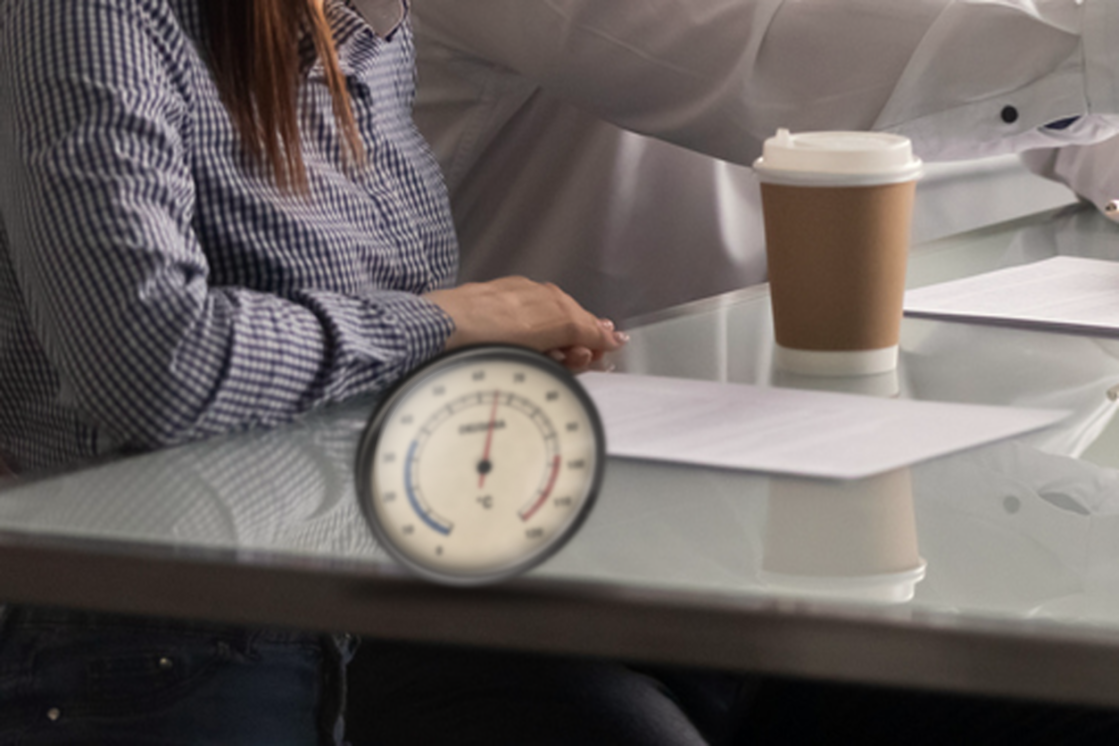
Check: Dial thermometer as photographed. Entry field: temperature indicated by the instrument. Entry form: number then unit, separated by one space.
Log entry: 65 °C
